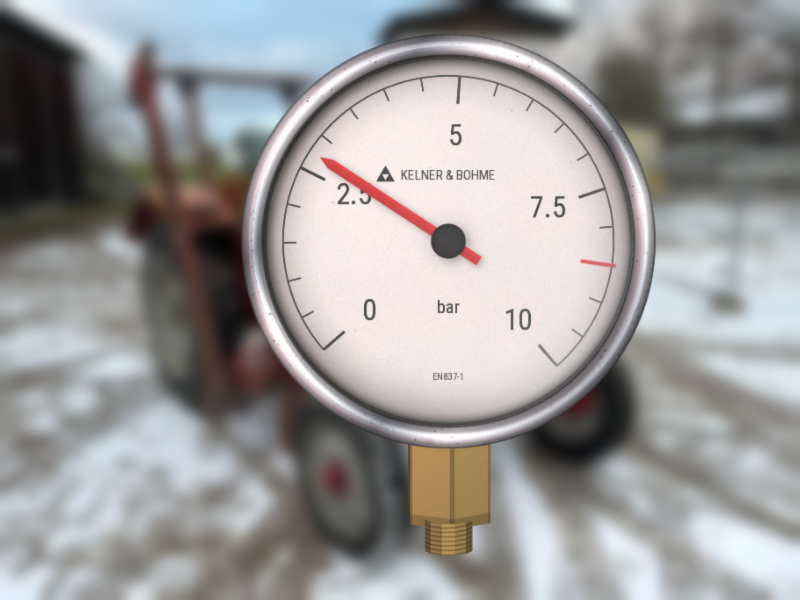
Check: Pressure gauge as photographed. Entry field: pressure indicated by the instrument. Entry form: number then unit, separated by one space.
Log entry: 2.75 bar
